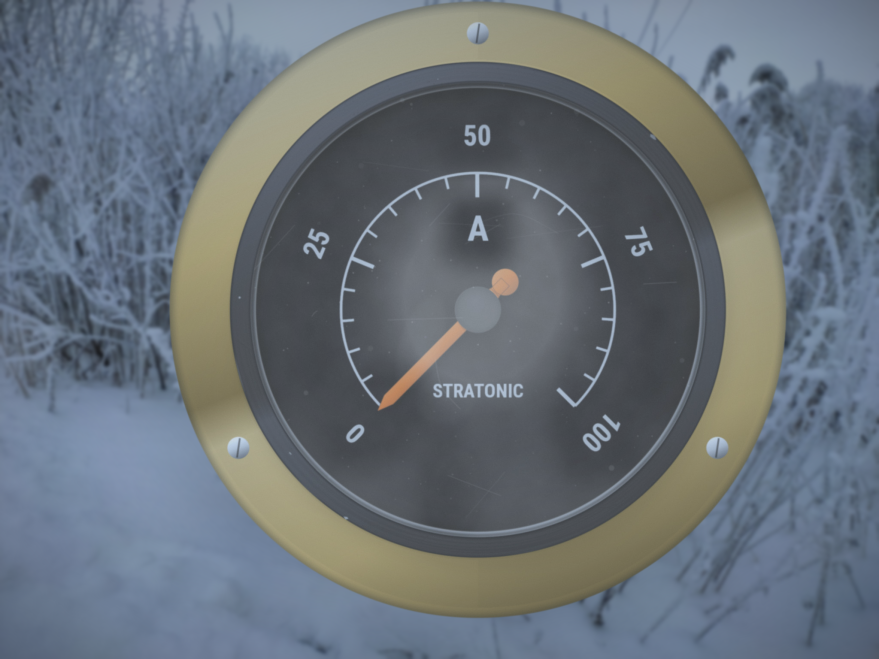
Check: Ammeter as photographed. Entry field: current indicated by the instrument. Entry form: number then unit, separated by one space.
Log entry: 0 A
